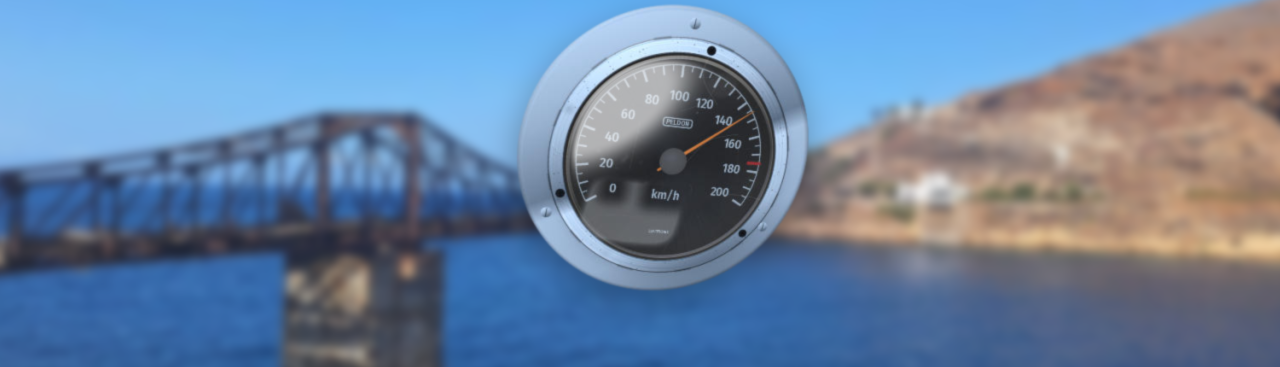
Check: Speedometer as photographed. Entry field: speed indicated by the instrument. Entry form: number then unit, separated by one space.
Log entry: 145 km/h
